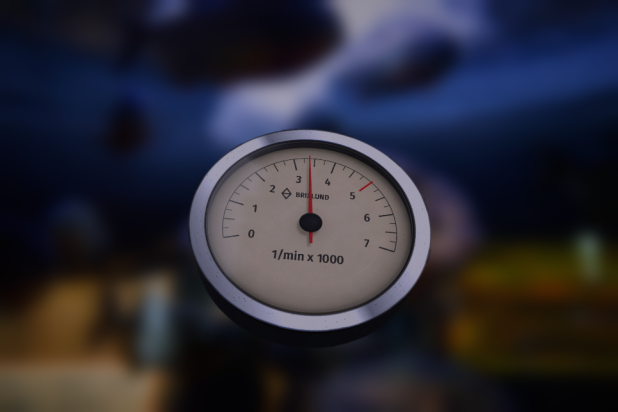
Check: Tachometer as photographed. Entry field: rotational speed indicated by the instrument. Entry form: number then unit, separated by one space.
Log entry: 3375 rpm
